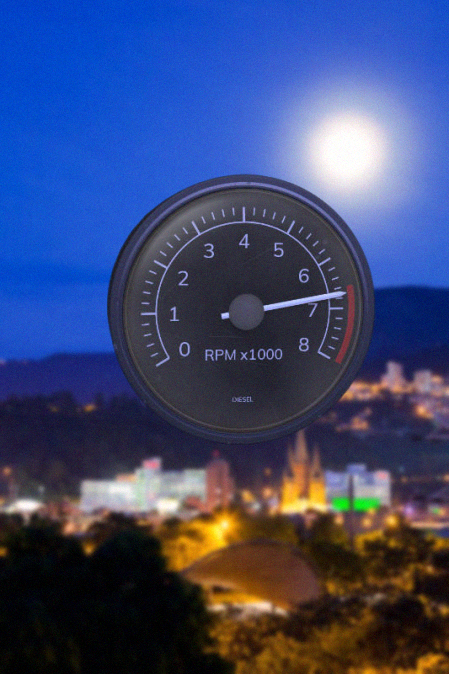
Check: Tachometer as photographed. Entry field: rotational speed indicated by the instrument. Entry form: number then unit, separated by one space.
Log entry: 6700 rpm
